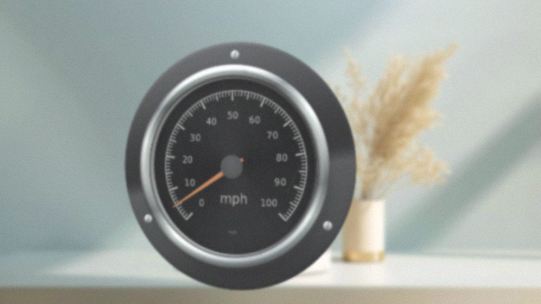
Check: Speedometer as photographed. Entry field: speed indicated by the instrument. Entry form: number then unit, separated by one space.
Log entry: 5 mph
